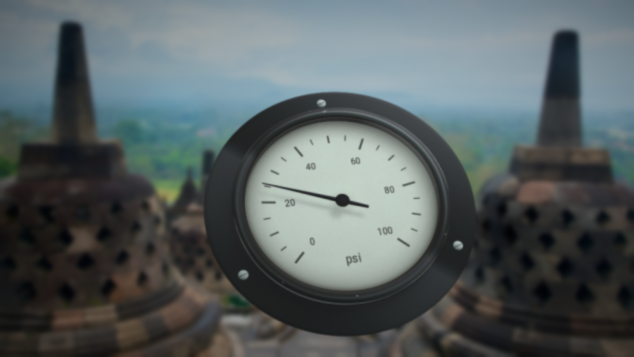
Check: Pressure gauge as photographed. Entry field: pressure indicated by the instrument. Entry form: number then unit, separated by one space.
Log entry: 25 psi
